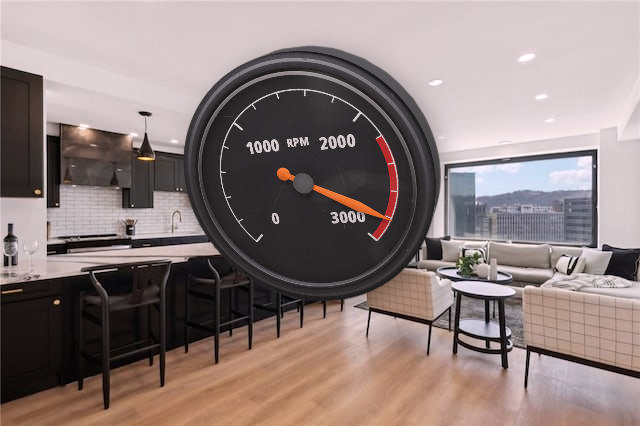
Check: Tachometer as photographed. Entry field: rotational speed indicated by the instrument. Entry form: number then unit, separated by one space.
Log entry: 2800 rpm
